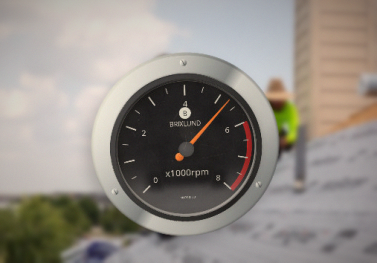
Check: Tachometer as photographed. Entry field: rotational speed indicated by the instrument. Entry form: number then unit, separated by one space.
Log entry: 5250 rpm
